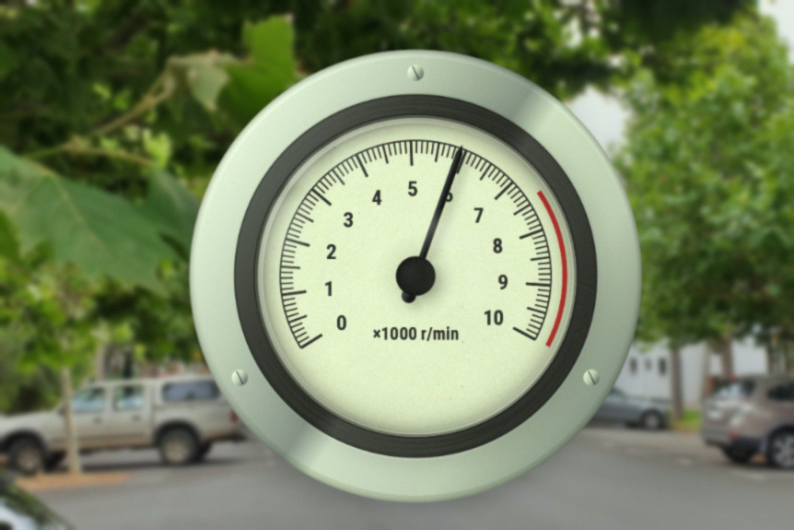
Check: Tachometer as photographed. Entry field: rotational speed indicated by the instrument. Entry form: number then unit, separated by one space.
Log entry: 5900 rpm
